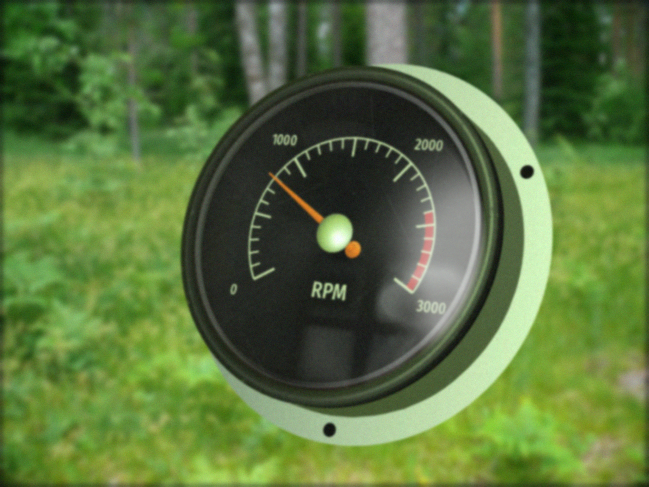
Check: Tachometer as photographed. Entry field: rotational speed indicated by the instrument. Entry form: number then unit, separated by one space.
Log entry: 800 rpm
